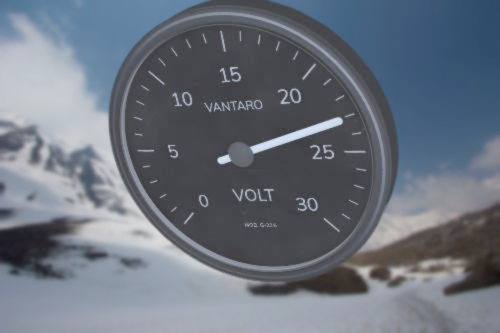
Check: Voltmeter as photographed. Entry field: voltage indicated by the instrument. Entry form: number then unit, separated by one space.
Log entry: 23 V
